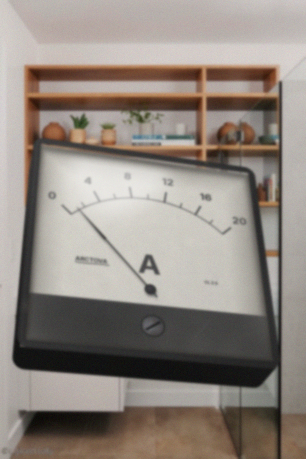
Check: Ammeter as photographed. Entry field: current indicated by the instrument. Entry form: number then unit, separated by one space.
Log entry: 1 A
